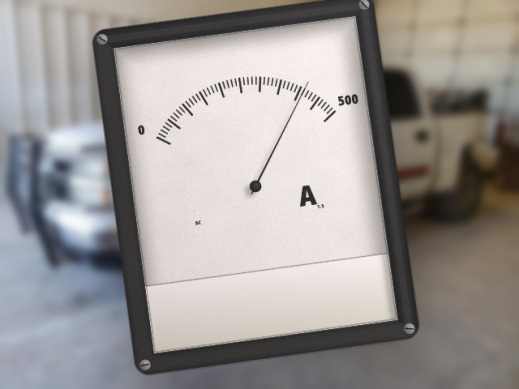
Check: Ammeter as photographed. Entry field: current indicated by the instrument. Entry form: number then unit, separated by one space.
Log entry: 410 A
